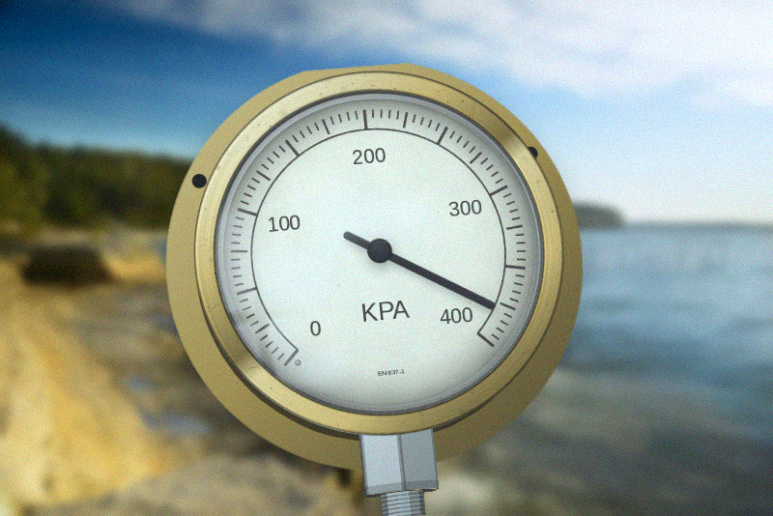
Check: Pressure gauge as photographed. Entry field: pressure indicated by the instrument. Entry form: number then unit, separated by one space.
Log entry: 380 kPa
